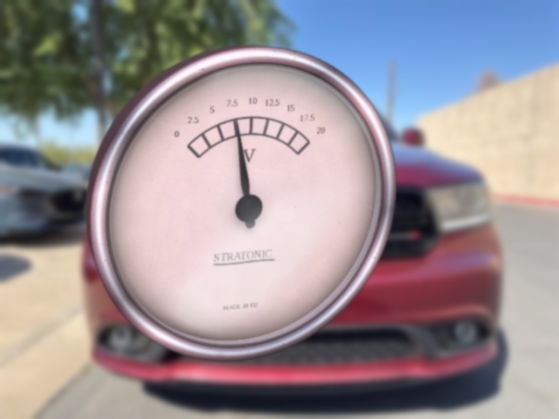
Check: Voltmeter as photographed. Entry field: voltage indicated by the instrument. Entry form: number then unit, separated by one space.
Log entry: 7.5 V
